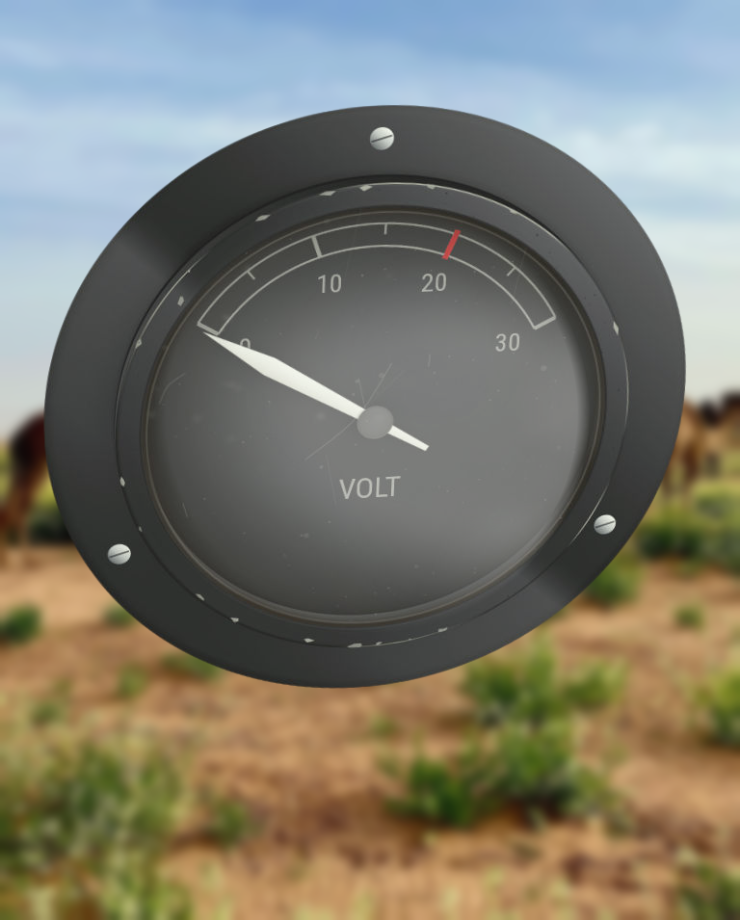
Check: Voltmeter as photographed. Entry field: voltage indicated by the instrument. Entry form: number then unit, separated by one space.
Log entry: 0 V
